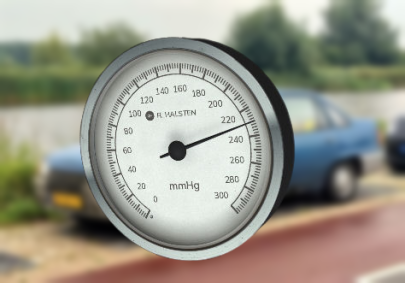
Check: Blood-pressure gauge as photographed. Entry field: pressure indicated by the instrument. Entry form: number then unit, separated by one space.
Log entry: 230 mmHg
